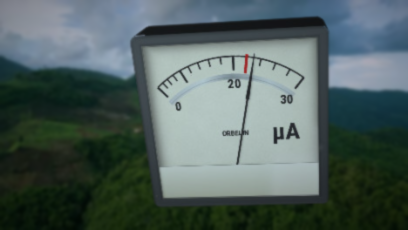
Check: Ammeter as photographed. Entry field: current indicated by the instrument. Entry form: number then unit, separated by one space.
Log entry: 23 µA
